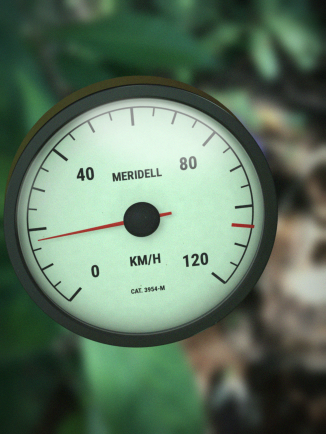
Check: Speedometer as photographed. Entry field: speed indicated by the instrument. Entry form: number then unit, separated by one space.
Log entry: 17.5 km/h
